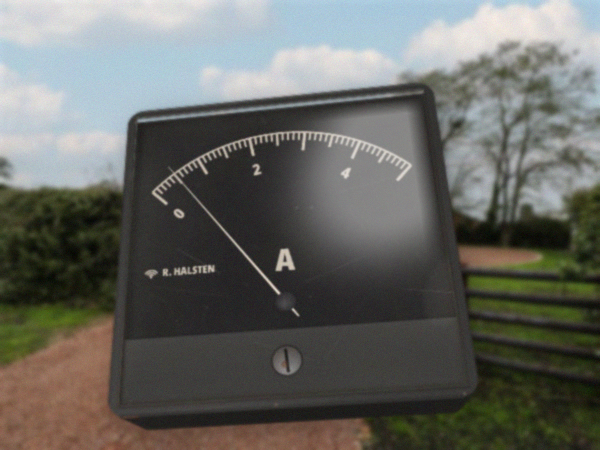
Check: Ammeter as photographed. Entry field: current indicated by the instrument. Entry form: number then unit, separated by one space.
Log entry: 0.5 A
